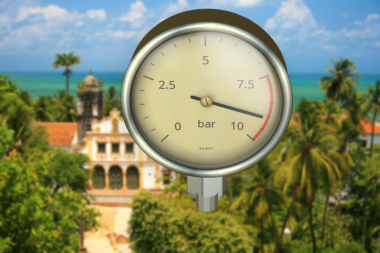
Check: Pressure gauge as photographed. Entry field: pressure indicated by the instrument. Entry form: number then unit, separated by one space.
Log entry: 9 bar
